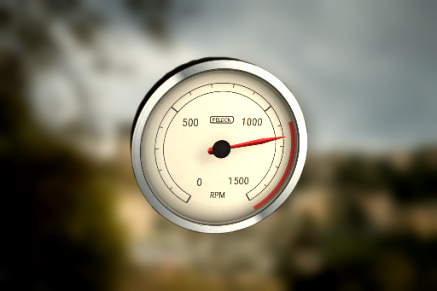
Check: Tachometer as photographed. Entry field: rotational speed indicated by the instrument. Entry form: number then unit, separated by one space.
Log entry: 1150 rpm
